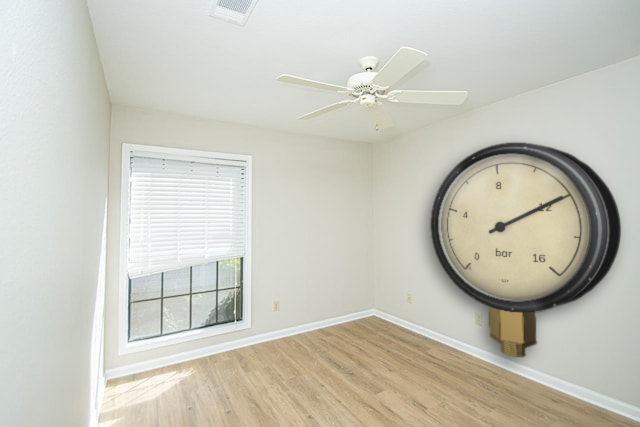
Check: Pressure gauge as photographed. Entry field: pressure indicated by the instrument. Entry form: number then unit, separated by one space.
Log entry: 12 bar
